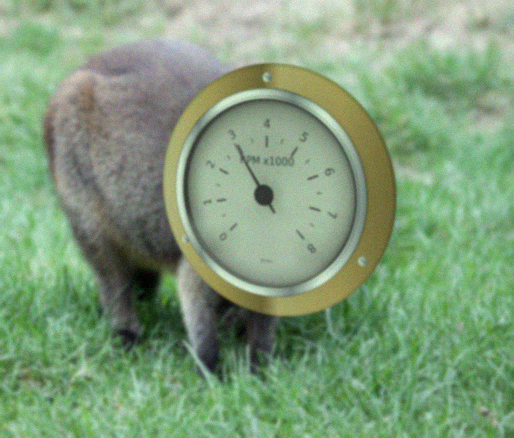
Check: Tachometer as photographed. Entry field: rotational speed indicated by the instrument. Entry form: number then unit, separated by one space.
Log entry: 3000 rpm
